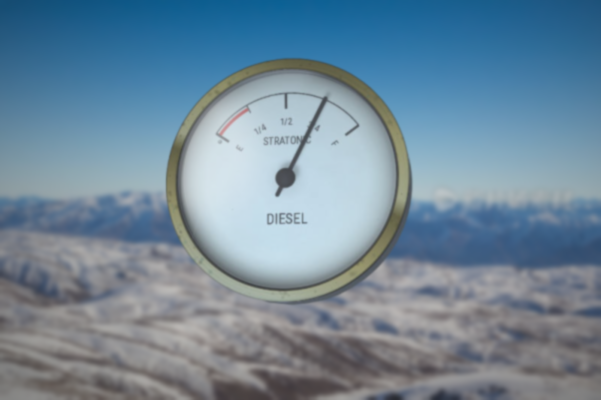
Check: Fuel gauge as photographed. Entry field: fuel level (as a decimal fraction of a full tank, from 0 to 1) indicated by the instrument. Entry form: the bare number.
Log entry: 0.75
